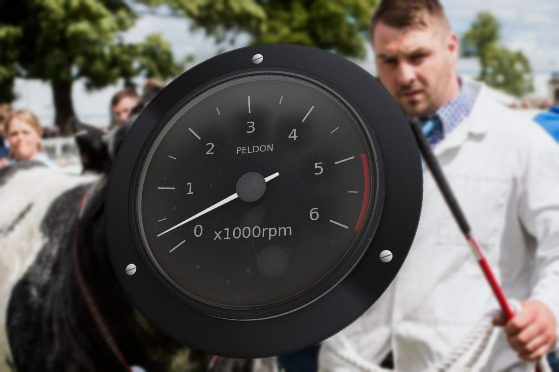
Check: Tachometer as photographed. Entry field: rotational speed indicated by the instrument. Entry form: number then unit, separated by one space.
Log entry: 250 rpm
